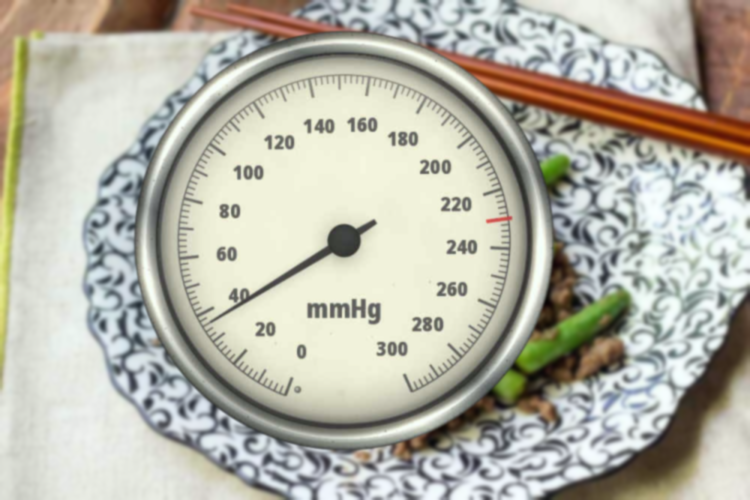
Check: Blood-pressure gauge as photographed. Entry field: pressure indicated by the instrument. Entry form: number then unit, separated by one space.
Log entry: 36 mmHg
